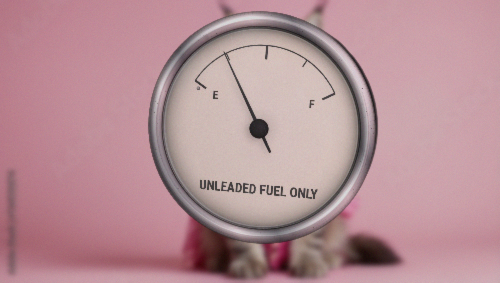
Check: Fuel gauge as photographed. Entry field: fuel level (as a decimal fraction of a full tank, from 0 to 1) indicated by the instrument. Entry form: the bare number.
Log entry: 0.25
